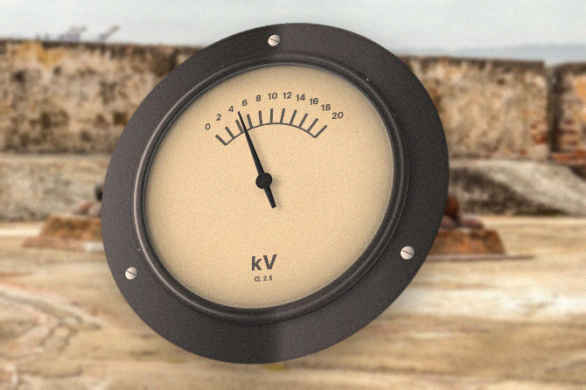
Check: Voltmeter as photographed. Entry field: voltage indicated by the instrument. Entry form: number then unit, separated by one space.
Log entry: 5 kV
